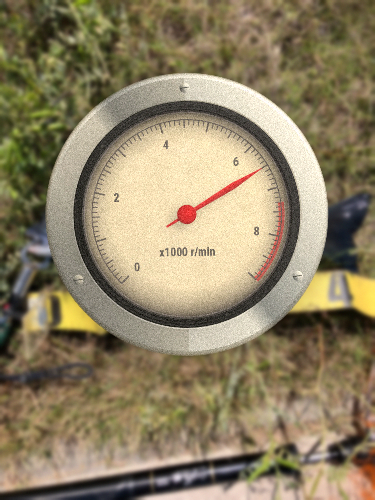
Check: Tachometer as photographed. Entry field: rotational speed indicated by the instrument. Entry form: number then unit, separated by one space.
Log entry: 6500 rpm
